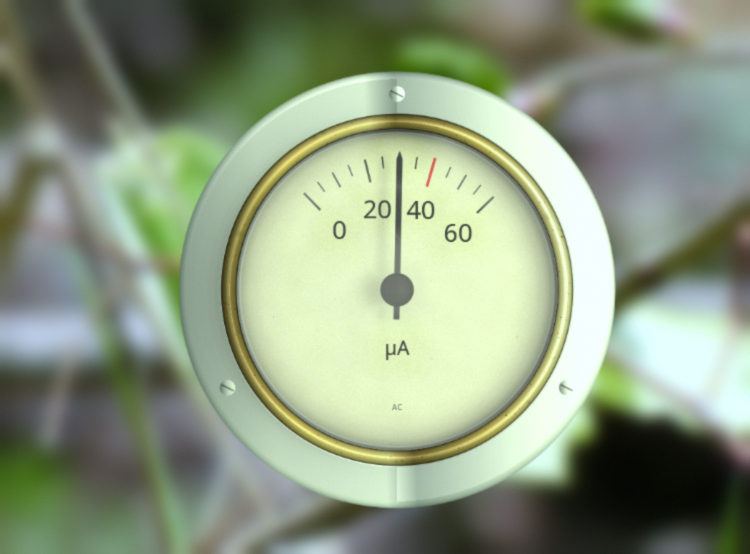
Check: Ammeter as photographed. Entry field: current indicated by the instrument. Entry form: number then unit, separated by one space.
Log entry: 30 µA
